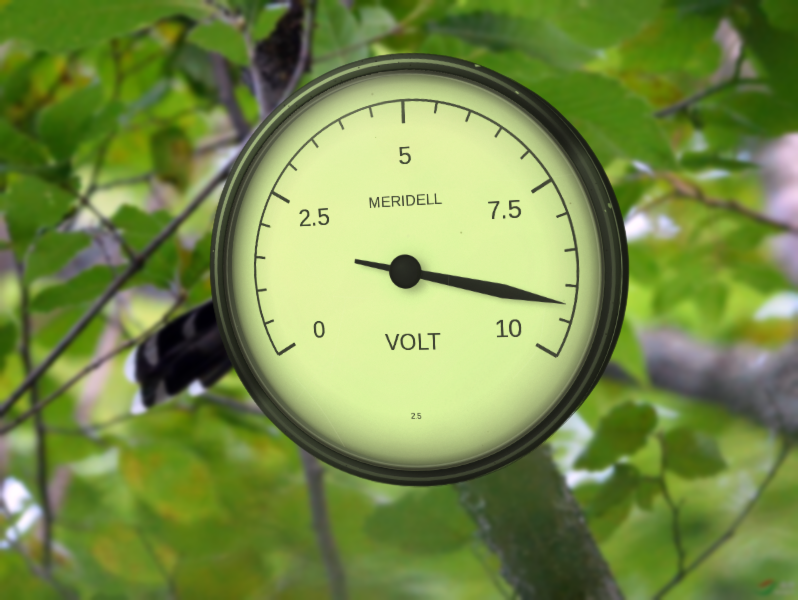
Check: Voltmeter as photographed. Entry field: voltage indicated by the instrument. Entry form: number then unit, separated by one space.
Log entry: 9.25 V
